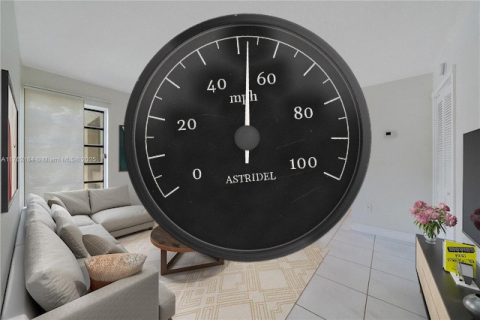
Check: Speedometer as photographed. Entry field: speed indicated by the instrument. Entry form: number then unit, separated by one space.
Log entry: 52.5 mph
